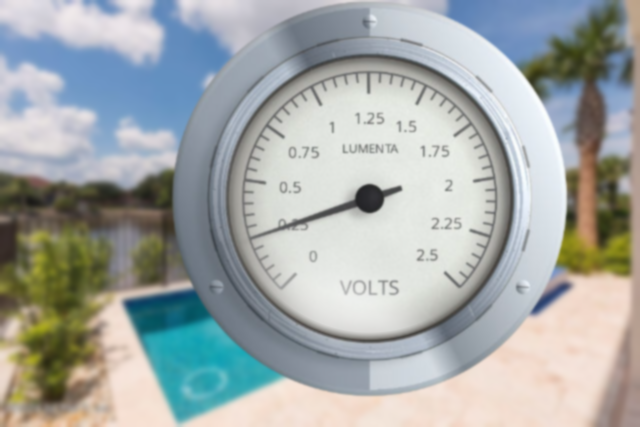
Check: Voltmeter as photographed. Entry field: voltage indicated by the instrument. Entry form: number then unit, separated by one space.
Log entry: 0.25 V
